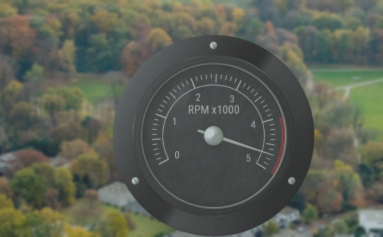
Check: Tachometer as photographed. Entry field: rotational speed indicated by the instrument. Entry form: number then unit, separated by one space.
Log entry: 4700 rpm
